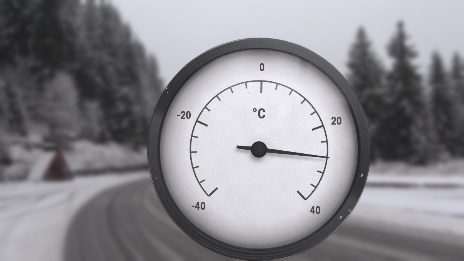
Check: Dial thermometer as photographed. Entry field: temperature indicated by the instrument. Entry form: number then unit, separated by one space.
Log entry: 28 °C
